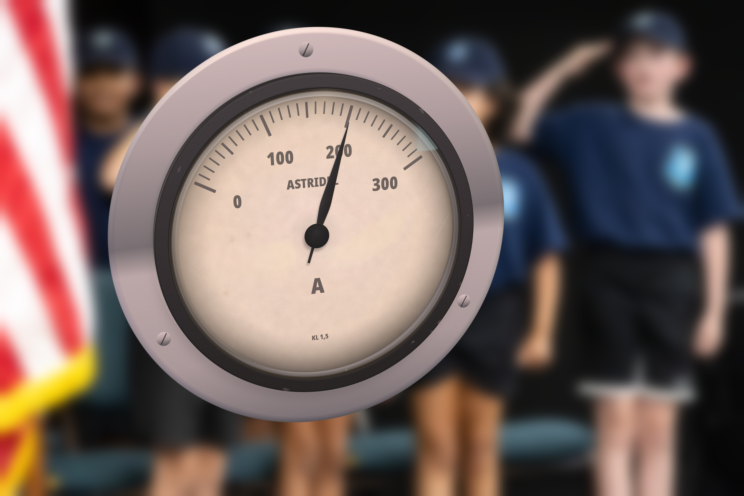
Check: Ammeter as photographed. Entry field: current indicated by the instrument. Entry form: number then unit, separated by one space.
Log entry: 200 A
